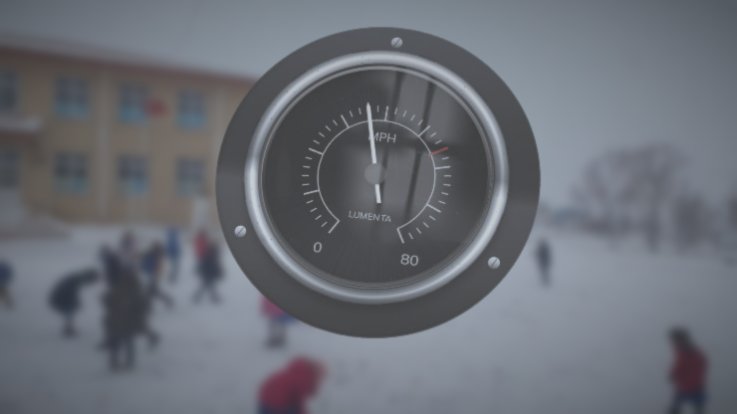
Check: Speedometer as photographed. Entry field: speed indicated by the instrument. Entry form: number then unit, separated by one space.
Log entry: 36 mph
